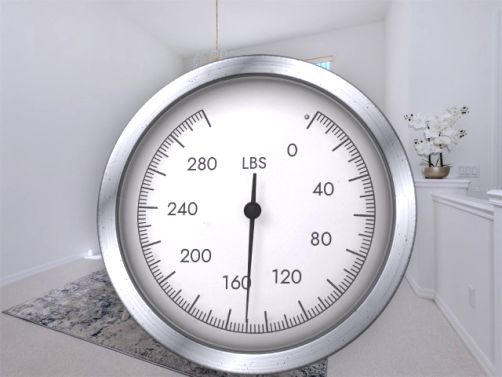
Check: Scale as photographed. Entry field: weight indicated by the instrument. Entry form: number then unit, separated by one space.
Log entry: 150 lb
